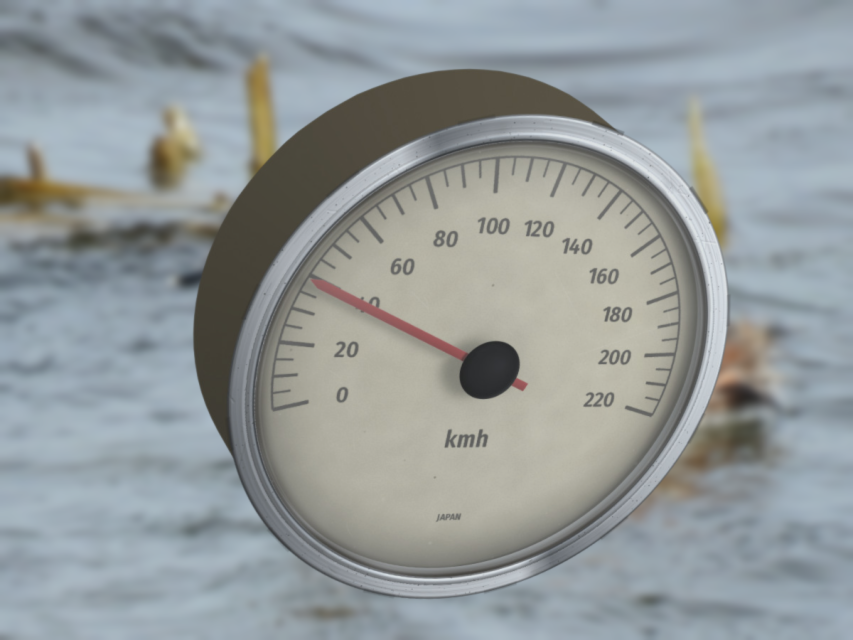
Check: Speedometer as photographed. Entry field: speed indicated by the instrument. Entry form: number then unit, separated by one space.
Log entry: 40 km/h
